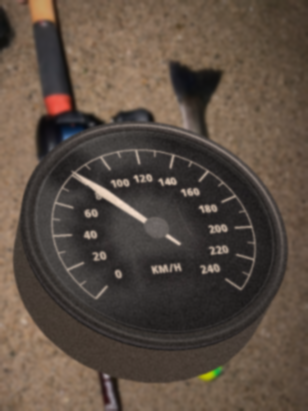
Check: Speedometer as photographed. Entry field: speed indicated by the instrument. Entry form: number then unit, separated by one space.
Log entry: 80 km/h
